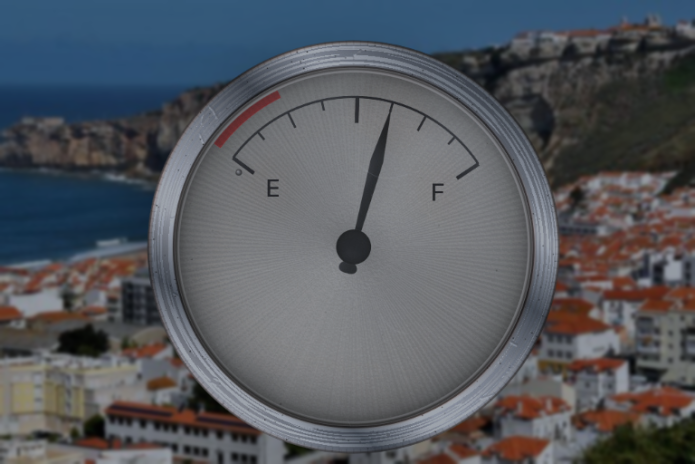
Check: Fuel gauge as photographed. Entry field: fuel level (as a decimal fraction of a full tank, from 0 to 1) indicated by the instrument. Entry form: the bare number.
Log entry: 0.625
